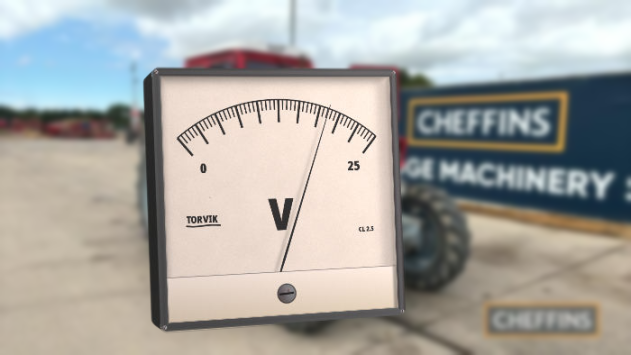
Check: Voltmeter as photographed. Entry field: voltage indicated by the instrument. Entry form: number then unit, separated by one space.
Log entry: 18.5 V
